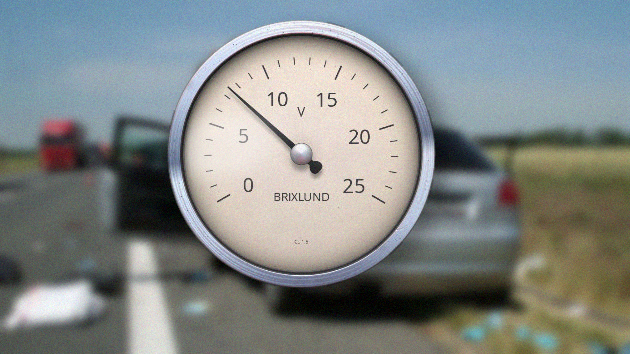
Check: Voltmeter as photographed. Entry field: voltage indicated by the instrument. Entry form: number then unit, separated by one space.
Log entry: 7.5 V
